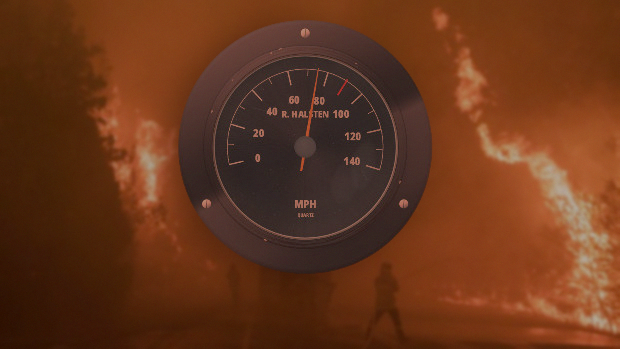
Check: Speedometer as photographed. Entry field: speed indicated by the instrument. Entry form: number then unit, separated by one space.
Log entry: 75 mph
